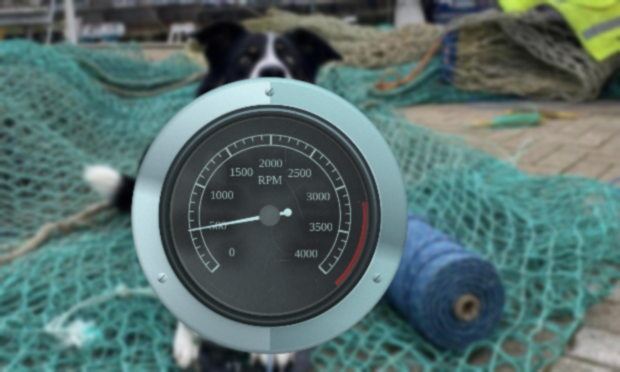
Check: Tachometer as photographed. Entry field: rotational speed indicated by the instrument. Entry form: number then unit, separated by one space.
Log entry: 500 rpm
